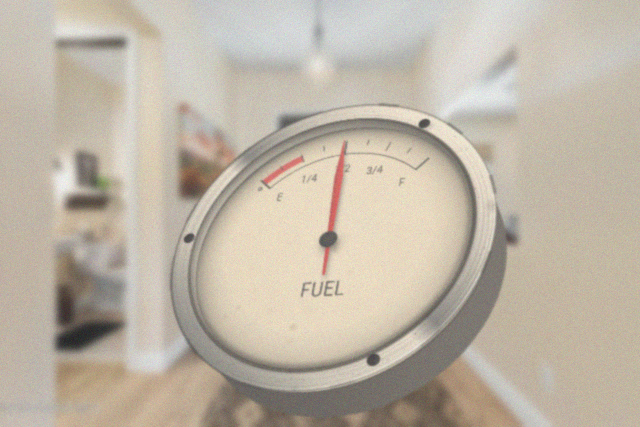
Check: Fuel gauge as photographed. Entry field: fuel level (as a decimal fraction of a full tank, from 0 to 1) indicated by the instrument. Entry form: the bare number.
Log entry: 0.5
